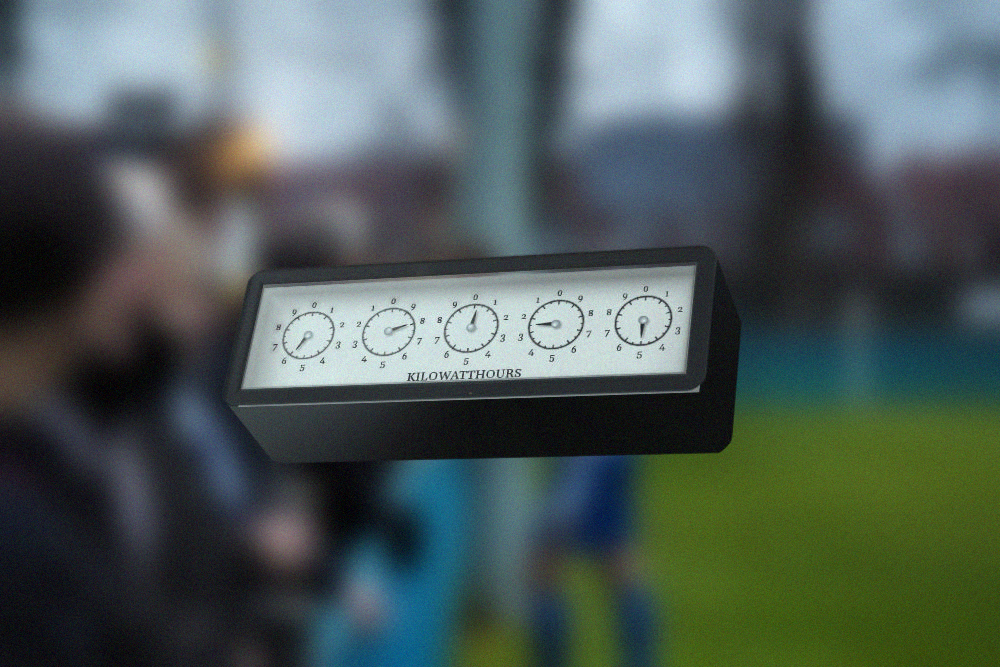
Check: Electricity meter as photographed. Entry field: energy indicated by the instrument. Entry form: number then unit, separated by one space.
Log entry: 58025 kWh
